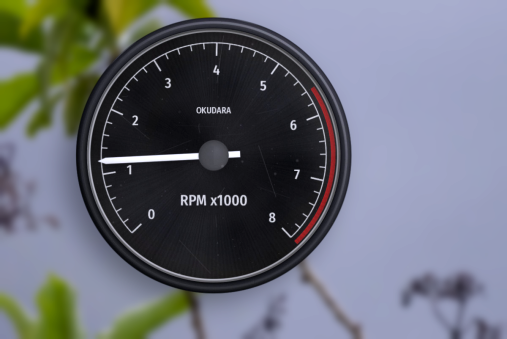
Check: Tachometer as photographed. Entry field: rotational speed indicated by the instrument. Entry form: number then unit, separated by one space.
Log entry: 1200 rpm
